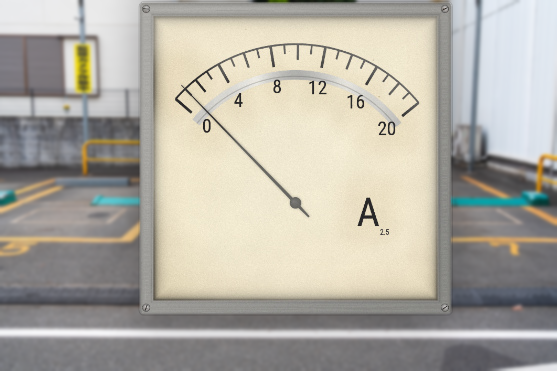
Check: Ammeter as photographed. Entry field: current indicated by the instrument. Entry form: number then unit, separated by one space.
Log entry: 1 A
